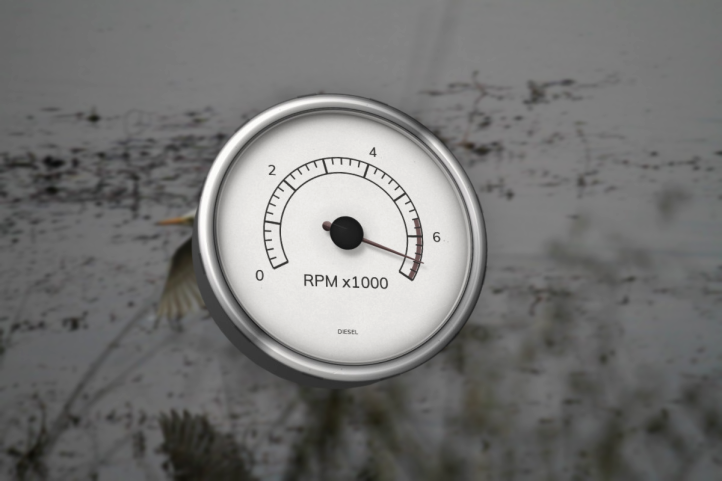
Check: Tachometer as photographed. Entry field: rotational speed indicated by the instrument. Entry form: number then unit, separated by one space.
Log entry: 6600 rpm
